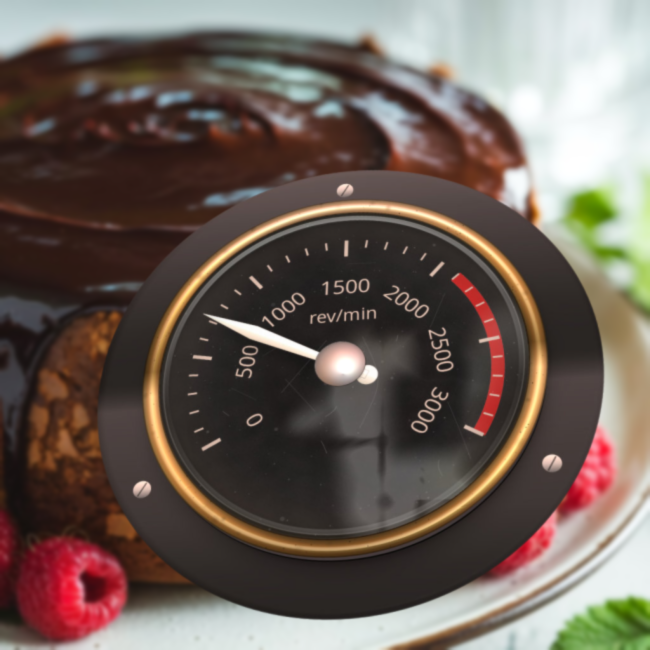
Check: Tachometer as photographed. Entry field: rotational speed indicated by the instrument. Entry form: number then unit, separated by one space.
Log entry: 700 rpm
